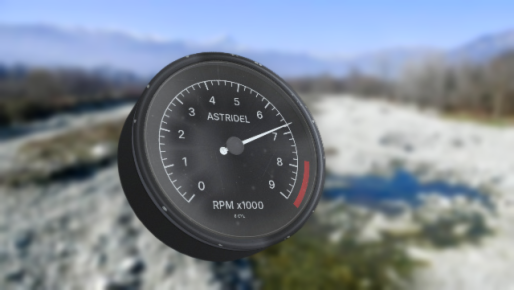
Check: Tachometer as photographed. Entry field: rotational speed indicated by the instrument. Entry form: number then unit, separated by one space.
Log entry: 6800 rpm
